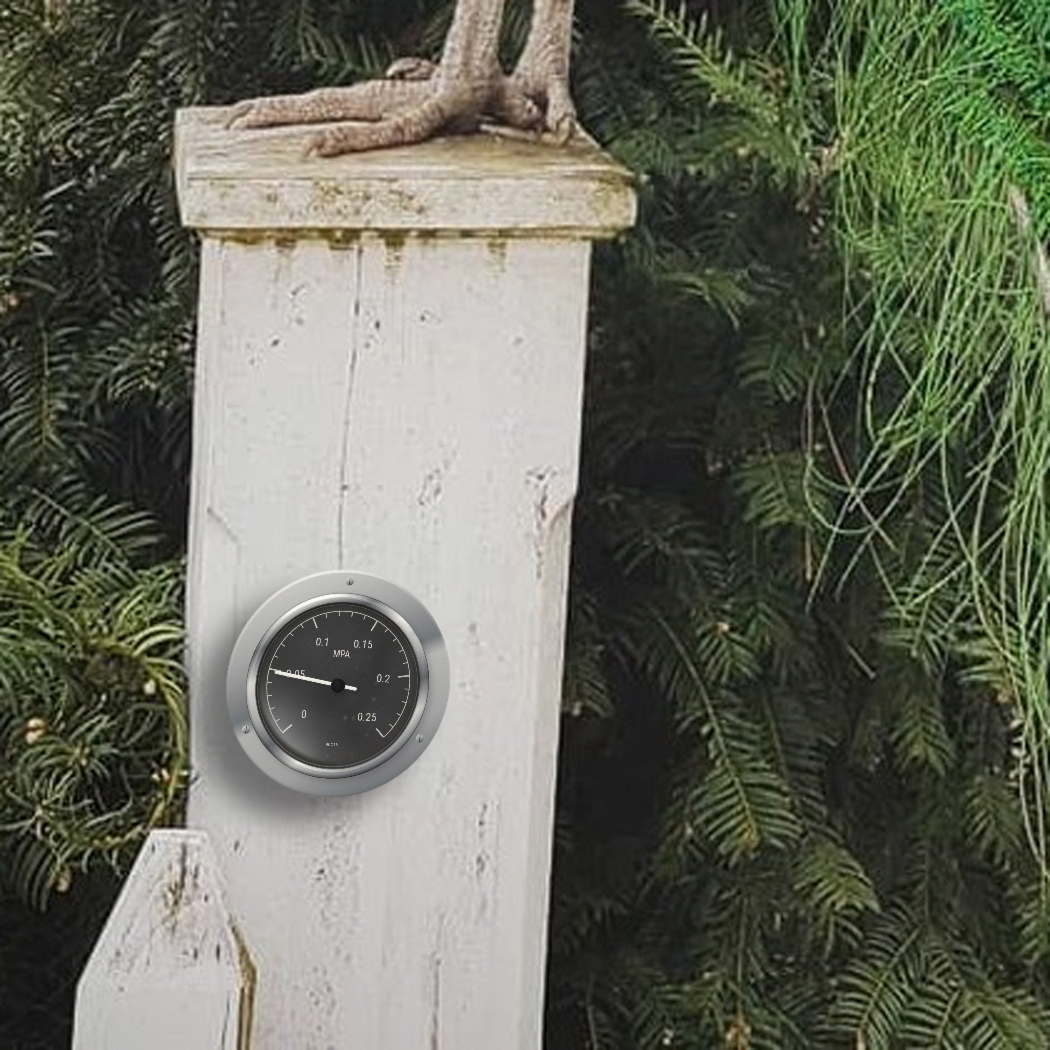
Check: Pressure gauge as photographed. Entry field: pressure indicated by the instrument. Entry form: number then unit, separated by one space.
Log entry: 0.05 MPa
